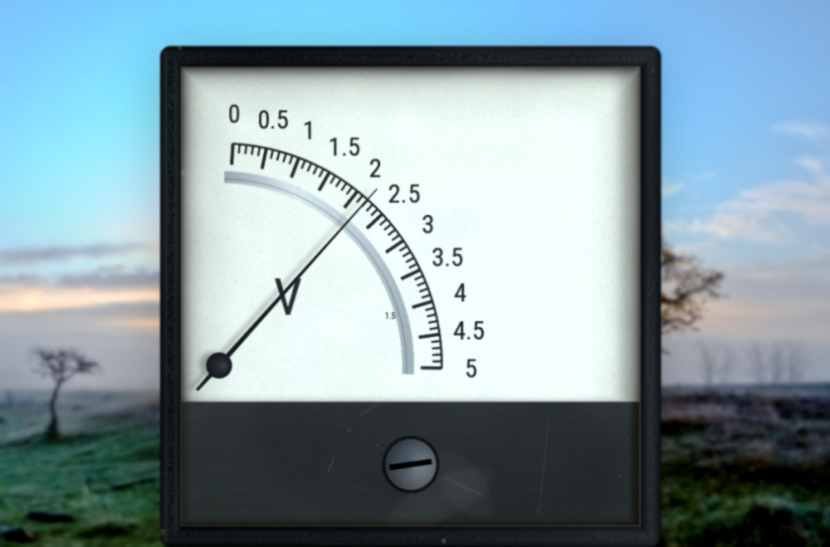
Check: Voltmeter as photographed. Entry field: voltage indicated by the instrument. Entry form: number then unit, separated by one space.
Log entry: 2.2 V
